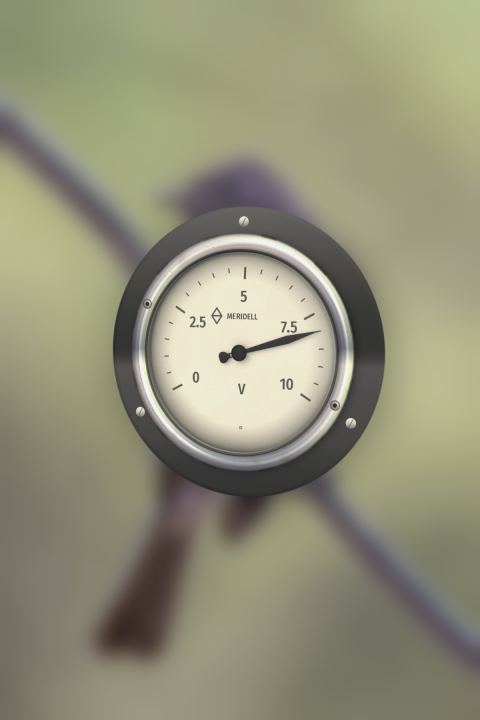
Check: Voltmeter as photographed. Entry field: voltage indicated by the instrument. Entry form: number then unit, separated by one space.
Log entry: 8 V
